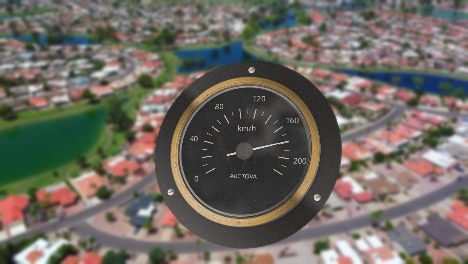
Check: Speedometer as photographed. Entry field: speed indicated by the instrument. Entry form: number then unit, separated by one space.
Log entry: 180 km/h
